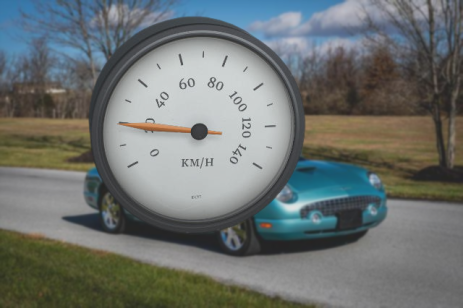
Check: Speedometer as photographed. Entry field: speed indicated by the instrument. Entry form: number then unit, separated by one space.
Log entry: 20 km/h
